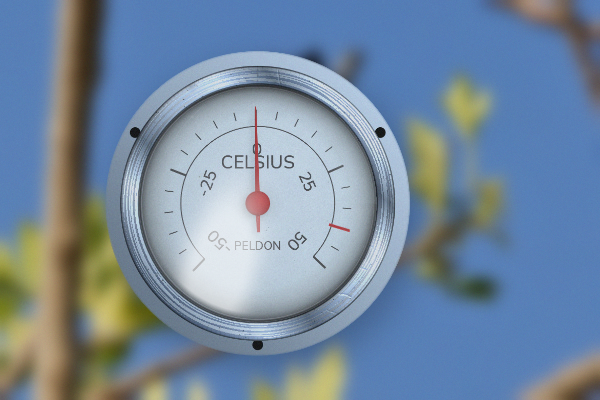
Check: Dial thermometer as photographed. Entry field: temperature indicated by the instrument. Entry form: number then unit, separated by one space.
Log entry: 0 °C
